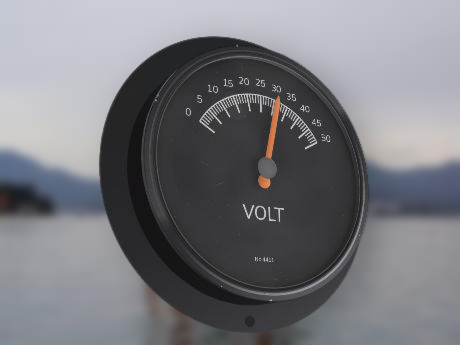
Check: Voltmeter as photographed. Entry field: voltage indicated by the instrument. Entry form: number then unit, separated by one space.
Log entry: 30 V
